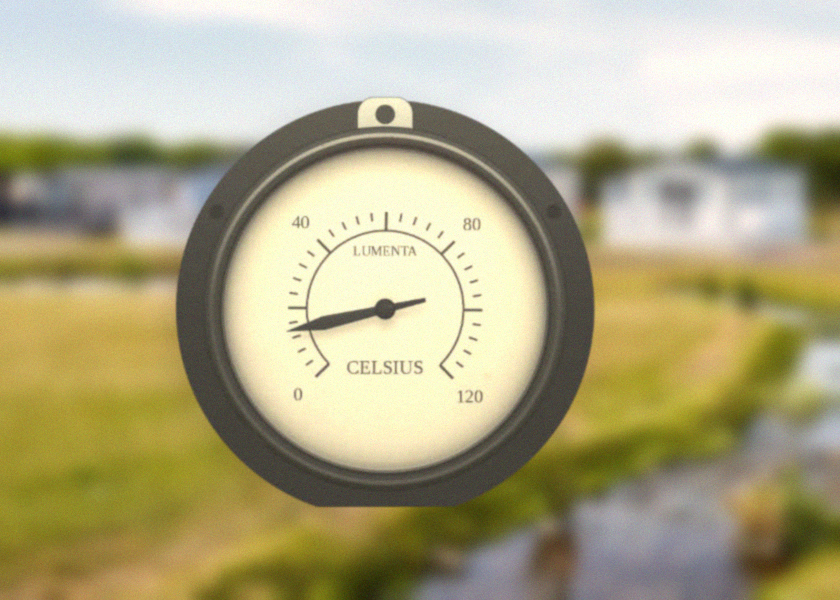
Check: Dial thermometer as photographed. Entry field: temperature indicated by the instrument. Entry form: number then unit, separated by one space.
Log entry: 14 °C
